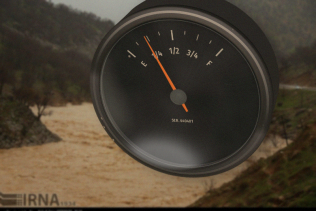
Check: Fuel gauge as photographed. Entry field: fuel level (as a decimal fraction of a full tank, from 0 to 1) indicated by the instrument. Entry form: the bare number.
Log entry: 0.25
